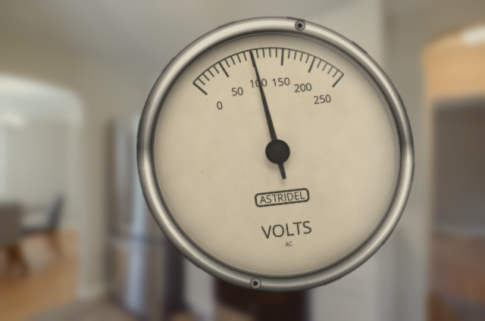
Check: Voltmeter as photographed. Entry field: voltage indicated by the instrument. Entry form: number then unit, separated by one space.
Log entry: 100 V
